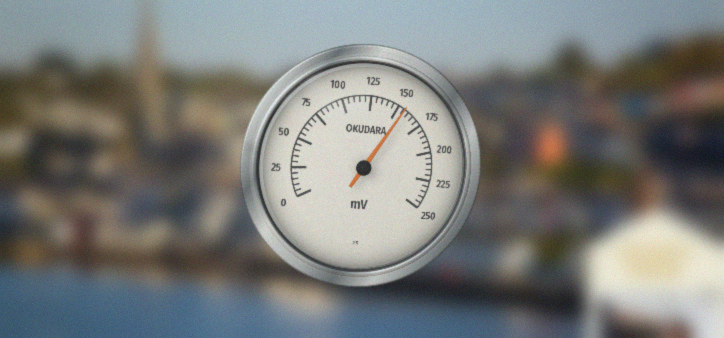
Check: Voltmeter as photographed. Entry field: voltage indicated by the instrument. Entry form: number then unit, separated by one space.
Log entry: 155 mV
